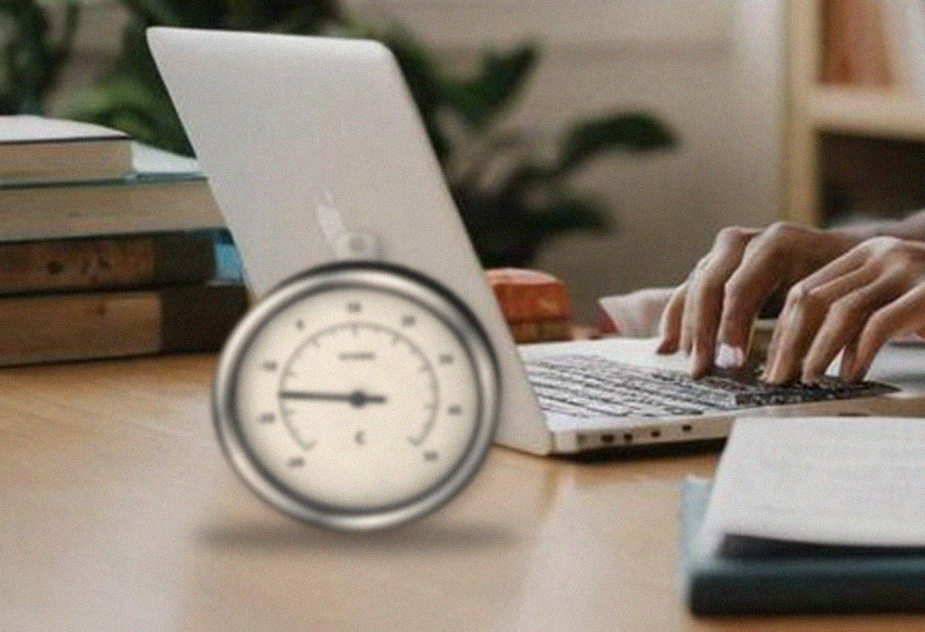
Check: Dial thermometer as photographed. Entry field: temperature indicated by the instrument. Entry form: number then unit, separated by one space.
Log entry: -15 °C
